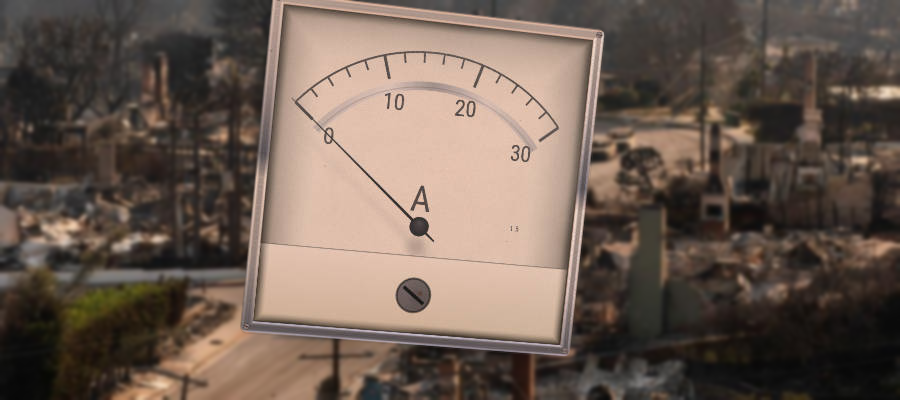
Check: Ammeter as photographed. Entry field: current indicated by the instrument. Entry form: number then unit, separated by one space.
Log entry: 0 A
